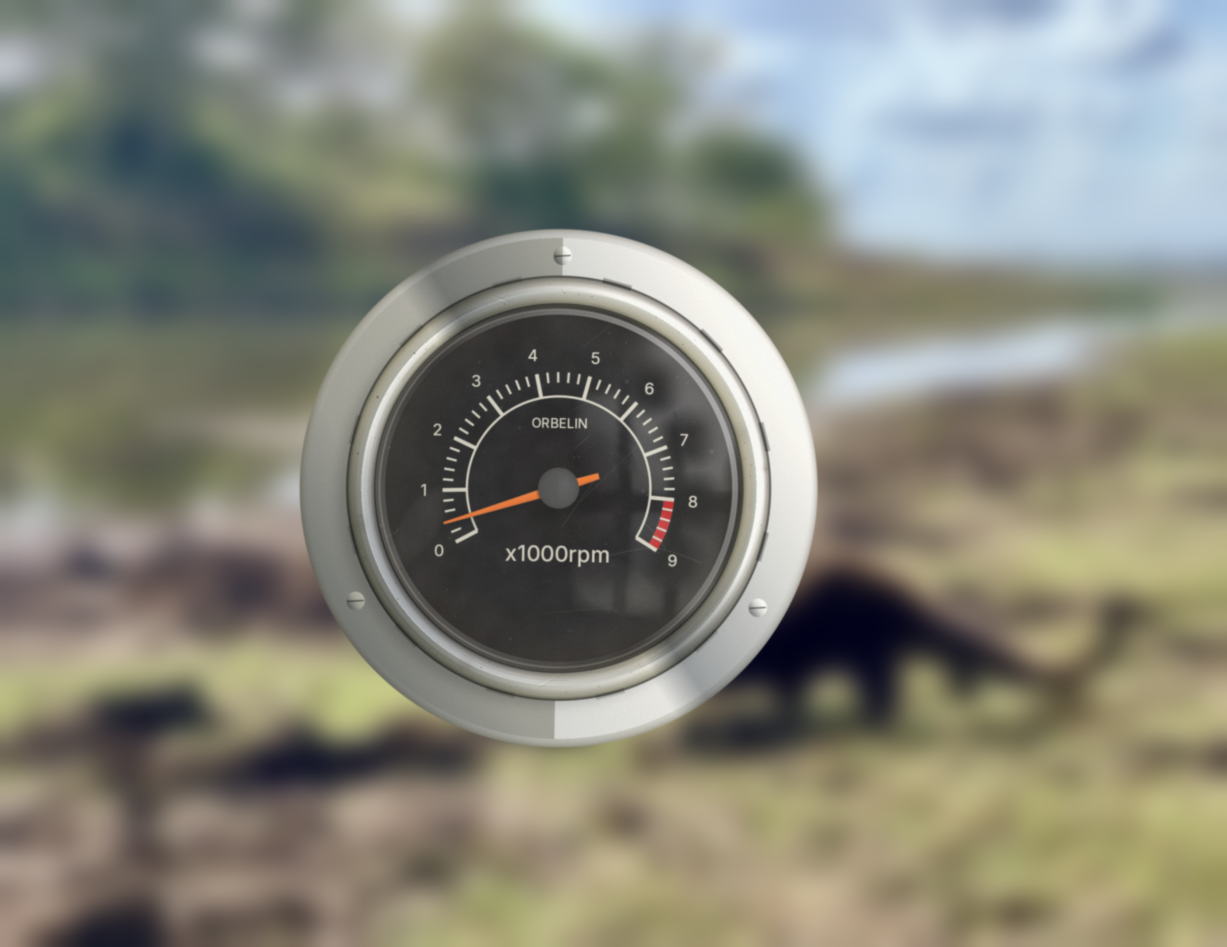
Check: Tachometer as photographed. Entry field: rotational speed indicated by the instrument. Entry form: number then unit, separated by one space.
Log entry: 400 rpm
